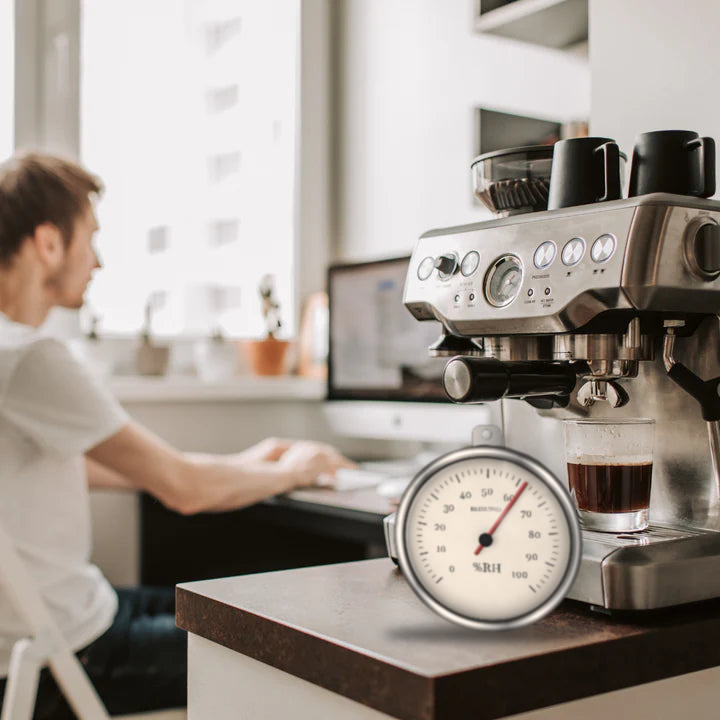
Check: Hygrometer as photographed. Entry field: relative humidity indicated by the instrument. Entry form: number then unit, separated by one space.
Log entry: 62 %
